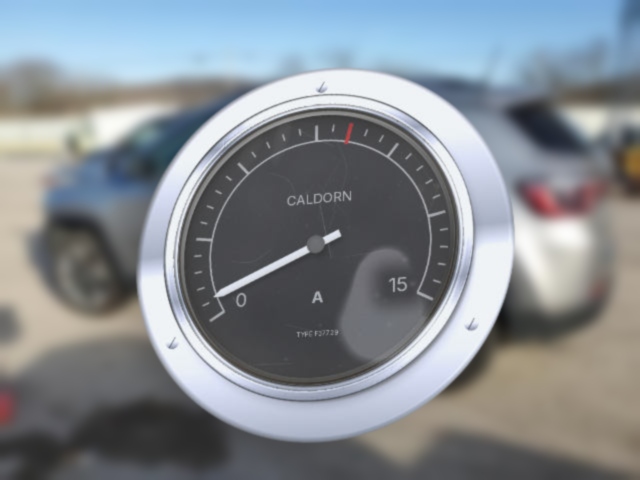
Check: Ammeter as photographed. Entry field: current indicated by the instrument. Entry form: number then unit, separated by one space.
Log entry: 0.5 A
